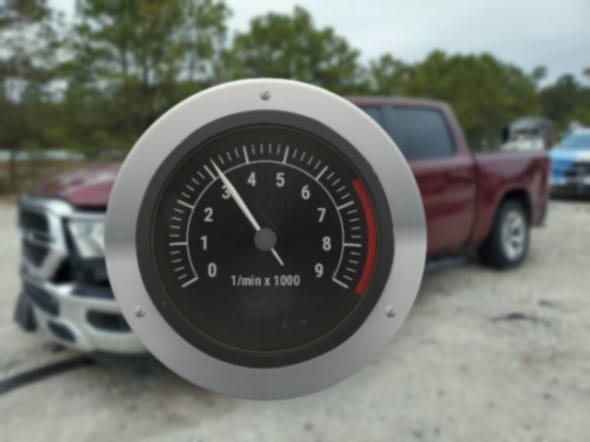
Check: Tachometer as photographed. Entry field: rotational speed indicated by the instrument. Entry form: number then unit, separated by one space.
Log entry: 3200 rpm
